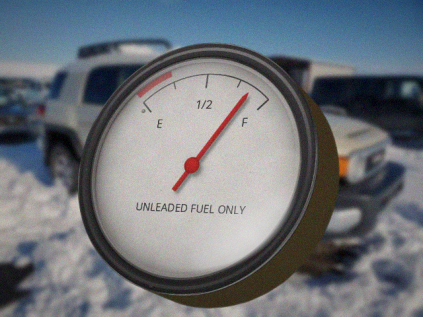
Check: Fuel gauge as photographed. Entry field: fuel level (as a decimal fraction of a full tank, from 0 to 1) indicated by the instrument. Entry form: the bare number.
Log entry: 0.875
